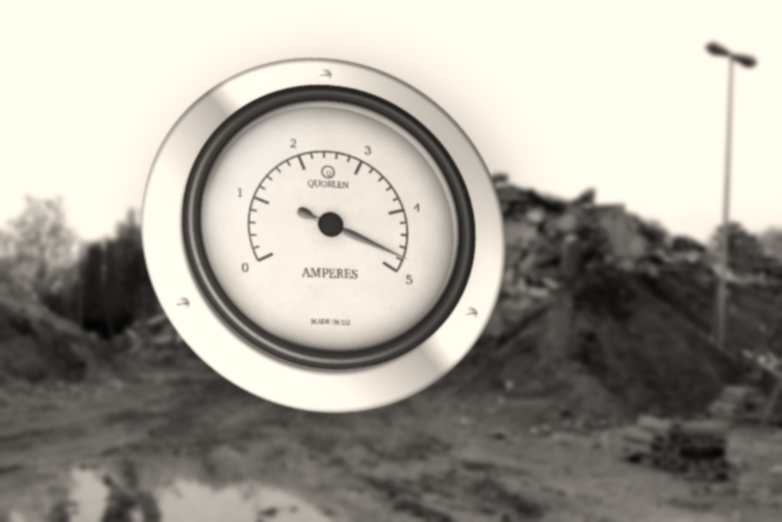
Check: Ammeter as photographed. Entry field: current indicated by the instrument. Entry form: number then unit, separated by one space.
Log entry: 4.8 A
